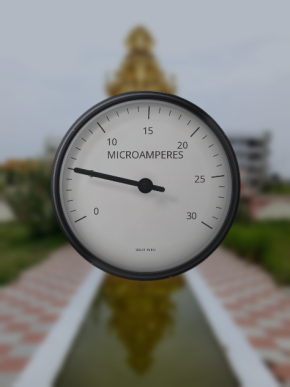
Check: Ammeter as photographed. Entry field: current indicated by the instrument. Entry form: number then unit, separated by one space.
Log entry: 5 µA
